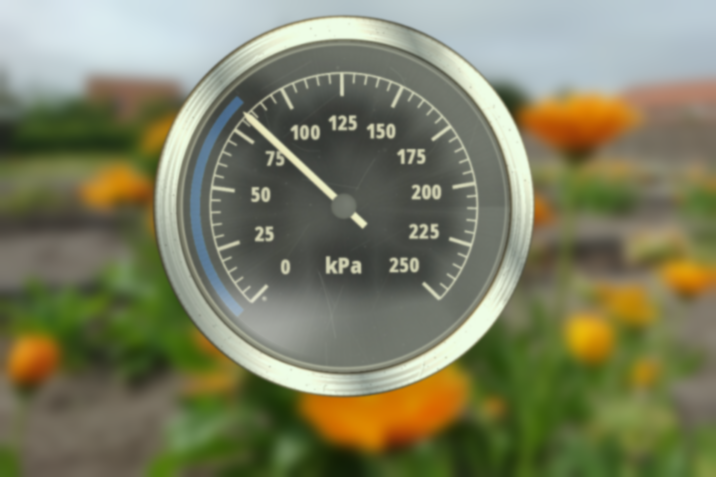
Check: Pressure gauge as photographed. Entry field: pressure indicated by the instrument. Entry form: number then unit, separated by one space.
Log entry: 82.5 kPa
